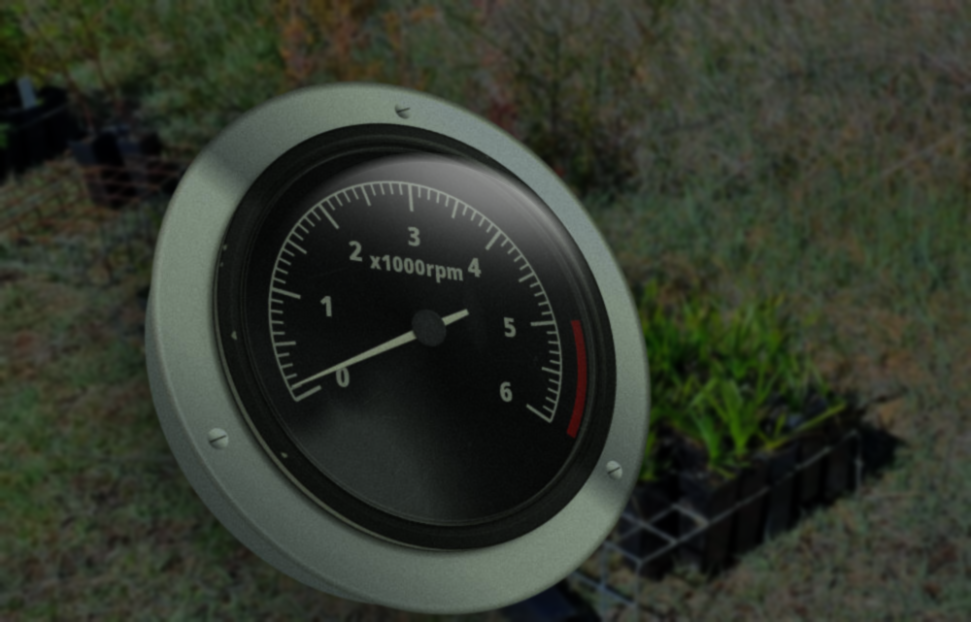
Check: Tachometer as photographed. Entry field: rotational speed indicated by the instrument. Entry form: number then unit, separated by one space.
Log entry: 100 rpm
